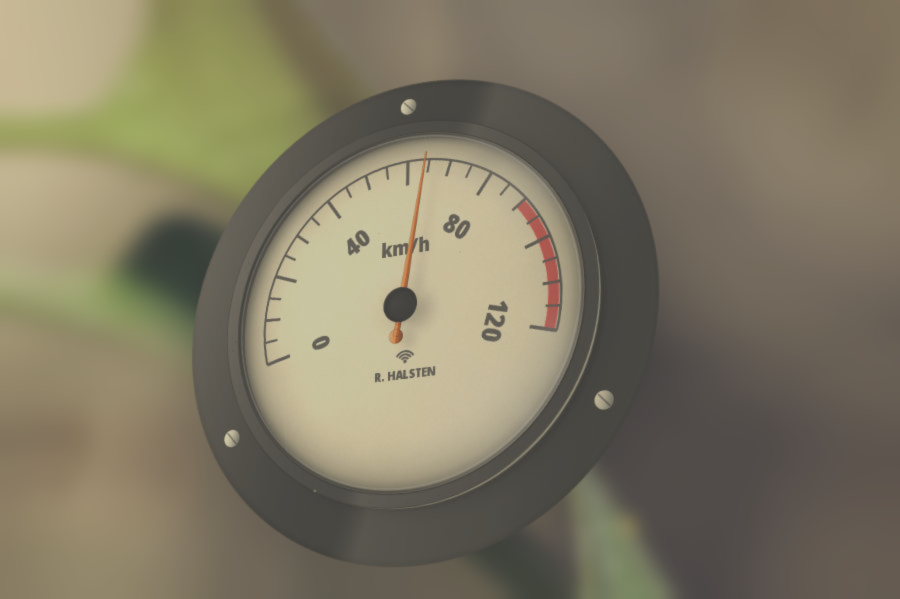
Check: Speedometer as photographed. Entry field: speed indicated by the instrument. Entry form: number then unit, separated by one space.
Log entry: 65 km/h
